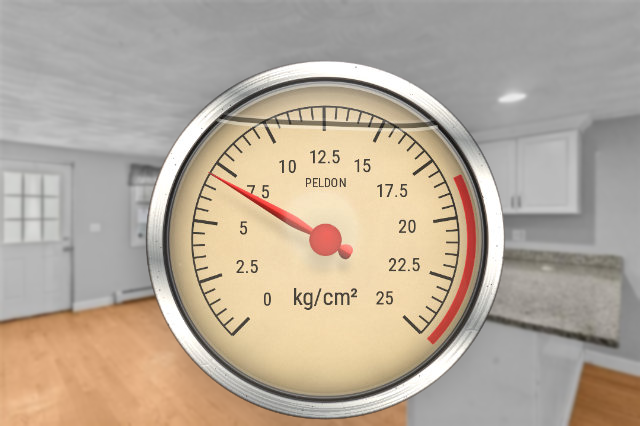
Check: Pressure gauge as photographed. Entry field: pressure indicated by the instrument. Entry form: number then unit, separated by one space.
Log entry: 7 kg/cm²
